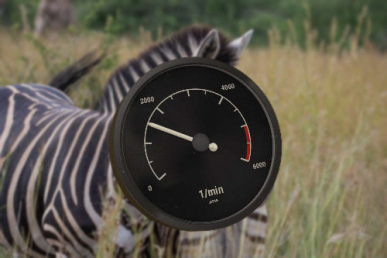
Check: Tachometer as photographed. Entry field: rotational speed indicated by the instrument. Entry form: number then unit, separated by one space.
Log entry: 1500 rpm
